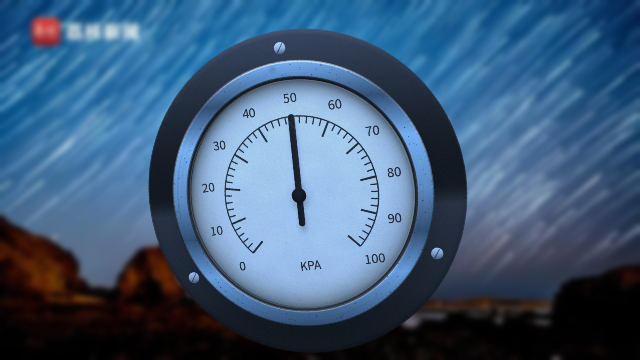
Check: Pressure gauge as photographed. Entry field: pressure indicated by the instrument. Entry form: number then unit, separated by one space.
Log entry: 50 kPa
